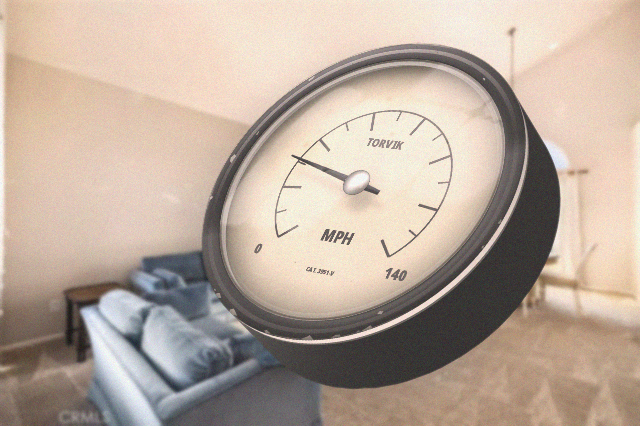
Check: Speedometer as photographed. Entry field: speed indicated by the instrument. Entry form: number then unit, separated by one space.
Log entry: 30 mph
